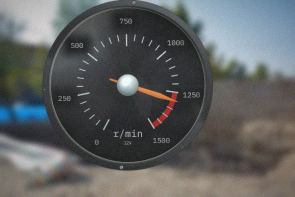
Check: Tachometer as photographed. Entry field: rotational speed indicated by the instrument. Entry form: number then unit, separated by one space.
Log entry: 1300 rpm
